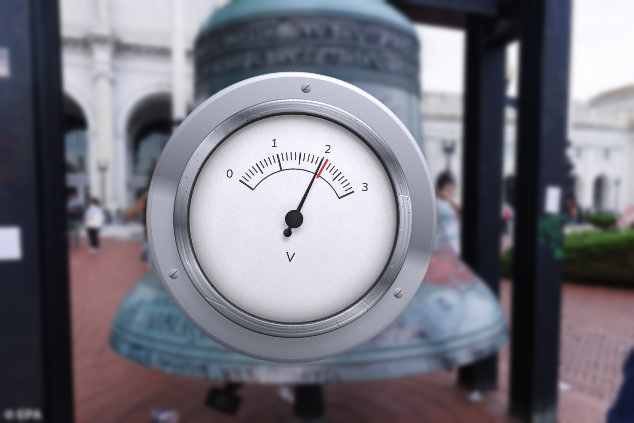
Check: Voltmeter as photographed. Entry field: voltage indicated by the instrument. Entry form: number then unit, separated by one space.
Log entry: 2 V
